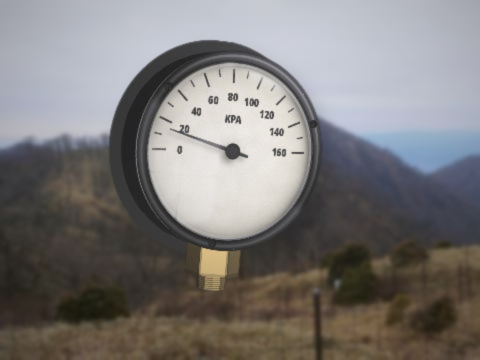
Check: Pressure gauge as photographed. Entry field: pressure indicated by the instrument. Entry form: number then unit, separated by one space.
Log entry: 15 kPa
